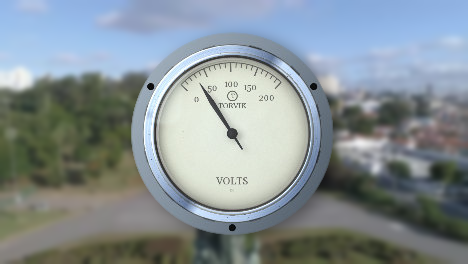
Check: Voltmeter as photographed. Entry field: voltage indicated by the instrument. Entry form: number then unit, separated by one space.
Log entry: 30 V
